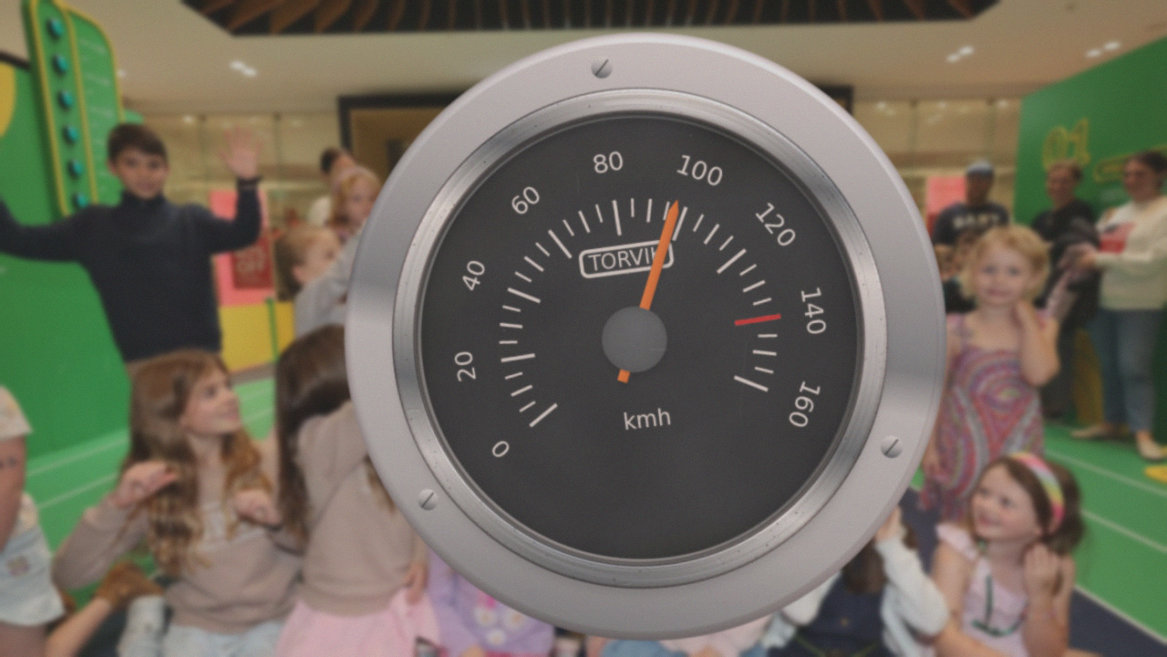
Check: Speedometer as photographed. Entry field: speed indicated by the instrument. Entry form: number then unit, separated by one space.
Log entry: 97.5 km/h
